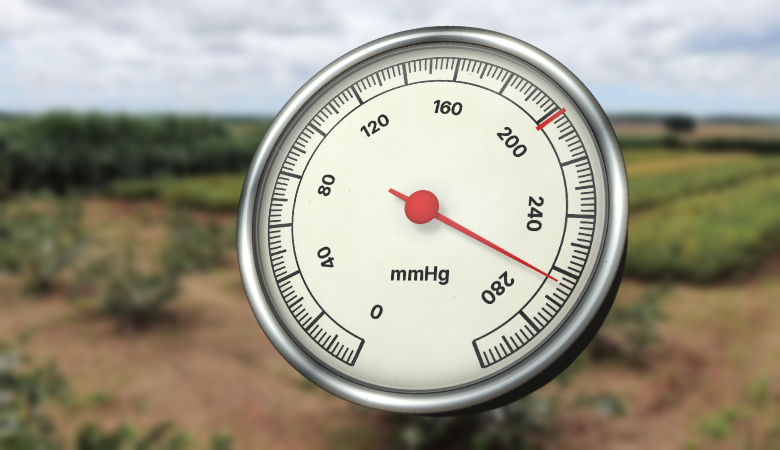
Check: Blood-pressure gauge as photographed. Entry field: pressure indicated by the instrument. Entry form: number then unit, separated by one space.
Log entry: 264 mmHg
